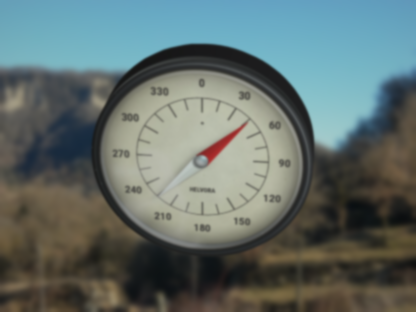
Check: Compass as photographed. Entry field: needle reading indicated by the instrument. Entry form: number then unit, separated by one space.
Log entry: 45 °
